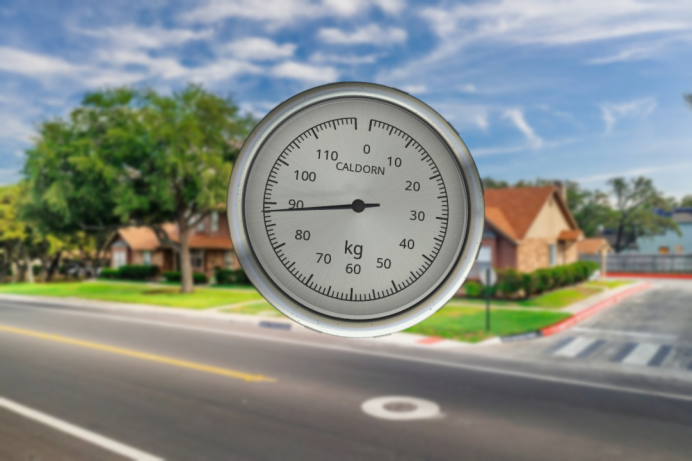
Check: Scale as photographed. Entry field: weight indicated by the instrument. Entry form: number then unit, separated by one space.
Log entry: 88 kg
